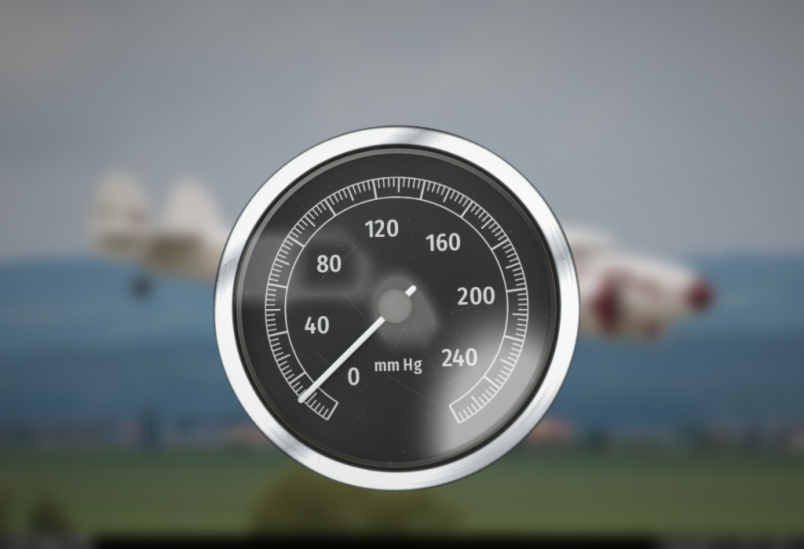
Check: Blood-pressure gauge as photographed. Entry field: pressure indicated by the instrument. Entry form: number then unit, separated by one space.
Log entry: 12 mmHg
